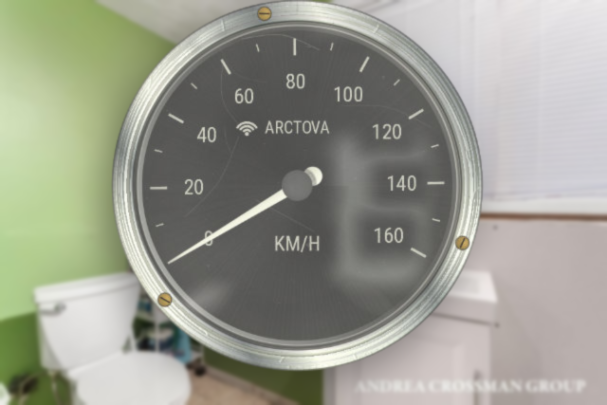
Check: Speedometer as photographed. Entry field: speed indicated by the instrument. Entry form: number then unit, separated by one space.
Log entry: 0 km/h
